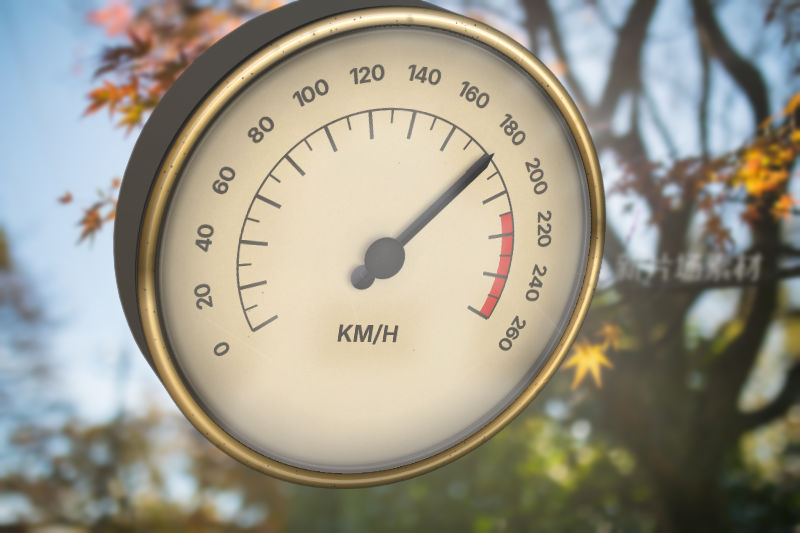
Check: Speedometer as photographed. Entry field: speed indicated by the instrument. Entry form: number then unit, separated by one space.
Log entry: 180 km/h
